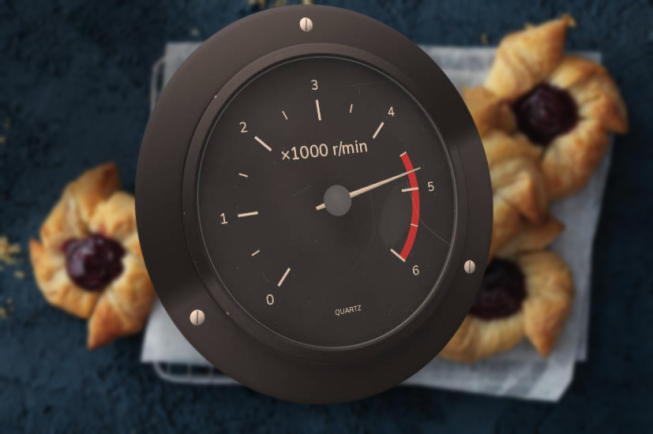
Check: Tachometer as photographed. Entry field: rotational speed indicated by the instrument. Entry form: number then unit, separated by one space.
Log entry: 4750 rpm
